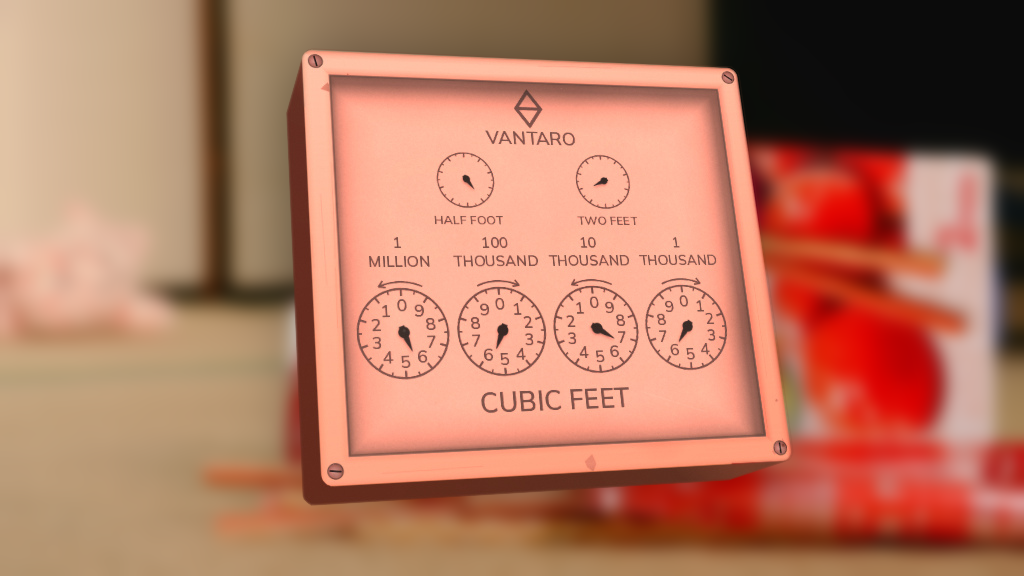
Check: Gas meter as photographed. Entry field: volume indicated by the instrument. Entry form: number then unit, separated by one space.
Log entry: 556600 ft³
